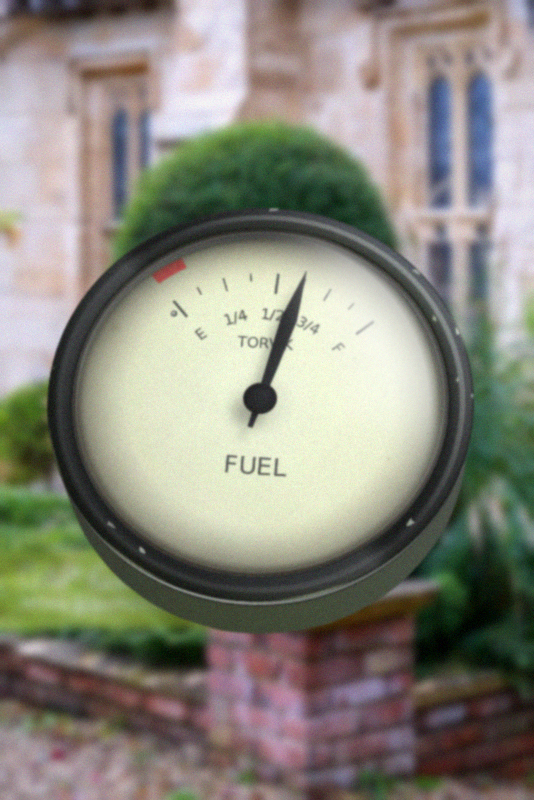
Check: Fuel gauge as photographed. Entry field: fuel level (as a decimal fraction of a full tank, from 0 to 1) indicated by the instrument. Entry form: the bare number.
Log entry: 0.625
